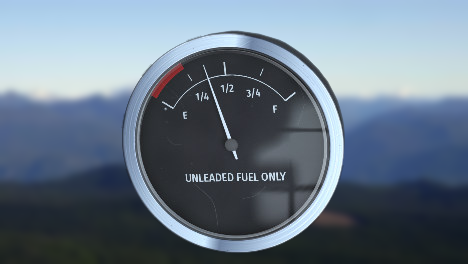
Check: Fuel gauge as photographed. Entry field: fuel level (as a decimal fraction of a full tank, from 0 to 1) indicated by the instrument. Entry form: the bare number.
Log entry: 0.375
